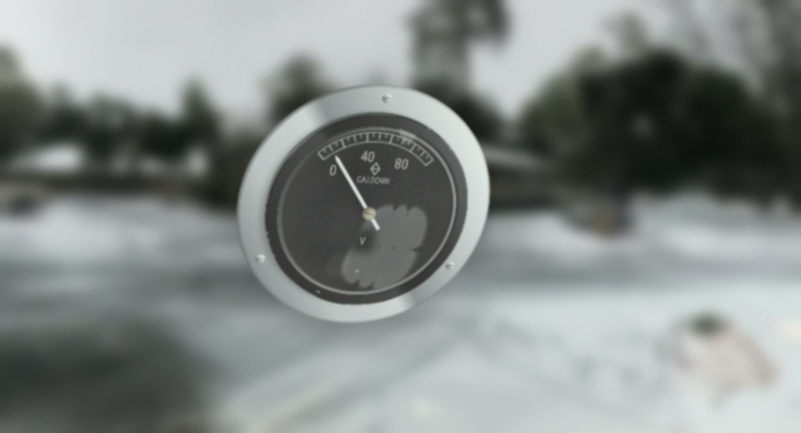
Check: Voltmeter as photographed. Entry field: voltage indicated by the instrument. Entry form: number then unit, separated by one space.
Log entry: 10 V
